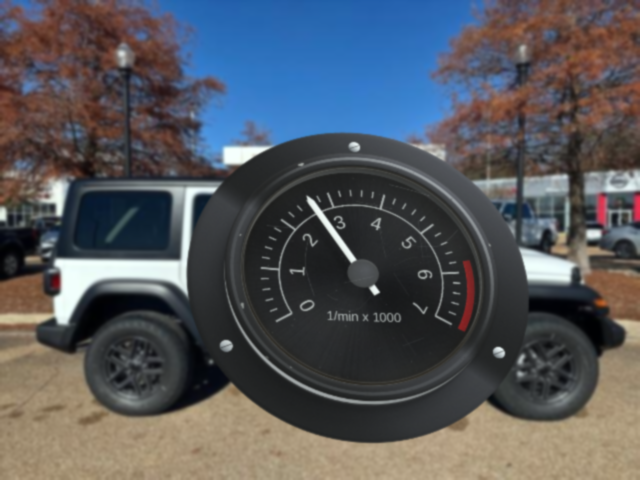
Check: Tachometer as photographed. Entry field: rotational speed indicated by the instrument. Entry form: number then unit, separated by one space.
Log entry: 2600 rpm
